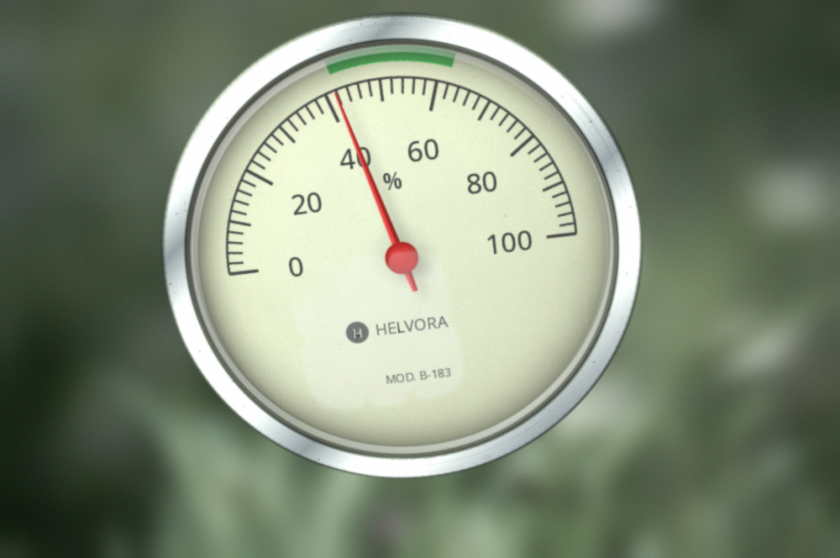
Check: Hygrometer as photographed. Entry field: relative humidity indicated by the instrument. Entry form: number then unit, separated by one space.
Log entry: 42 %
